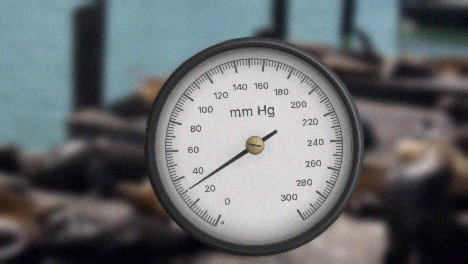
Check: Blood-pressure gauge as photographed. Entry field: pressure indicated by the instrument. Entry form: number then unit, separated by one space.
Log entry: 30 mmHg
